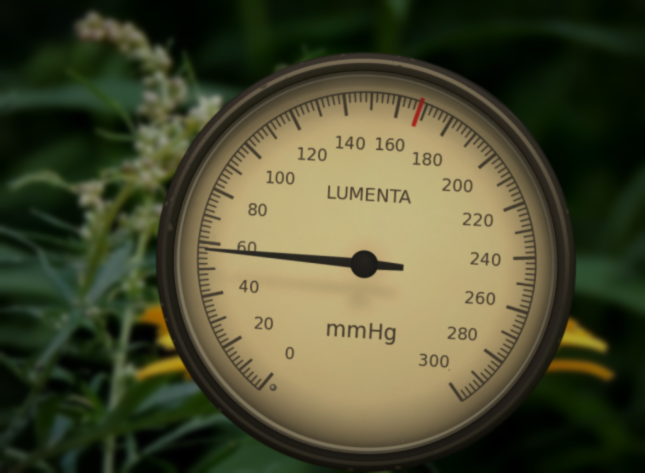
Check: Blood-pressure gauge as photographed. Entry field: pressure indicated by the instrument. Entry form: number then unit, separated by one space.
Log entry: 58 mmHg
